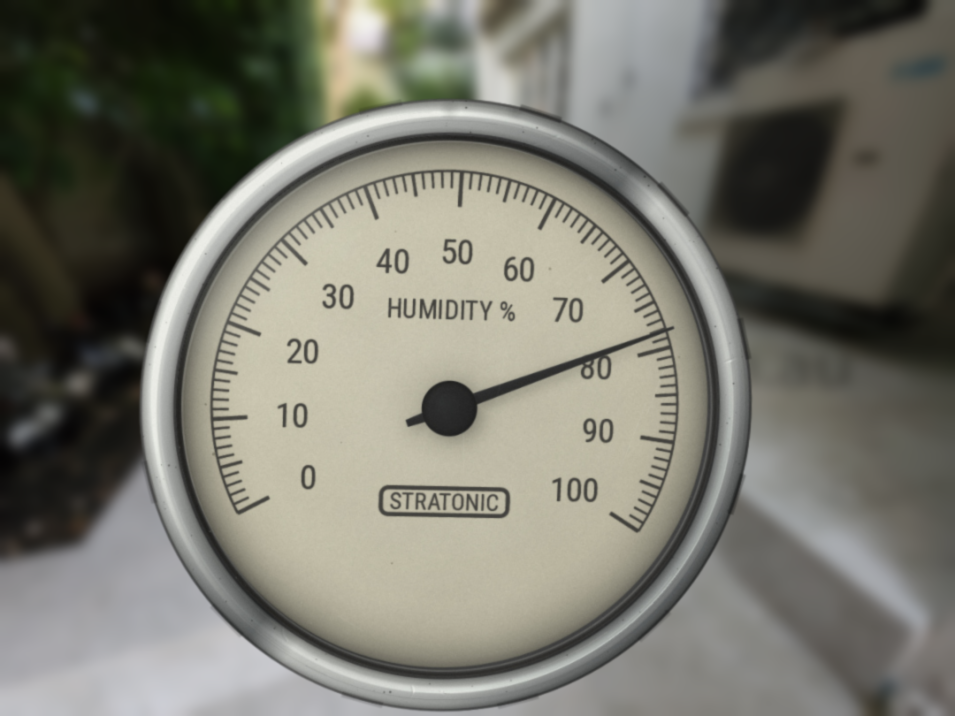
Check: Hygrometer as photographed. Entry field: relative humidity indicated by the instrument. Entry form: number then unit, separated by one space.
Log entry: 78 %
